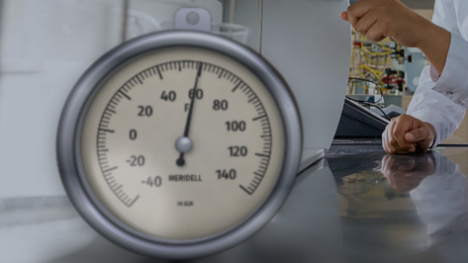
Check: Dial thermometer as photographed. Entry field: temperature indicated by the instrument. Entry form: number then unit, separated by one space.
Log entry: 60 °F
